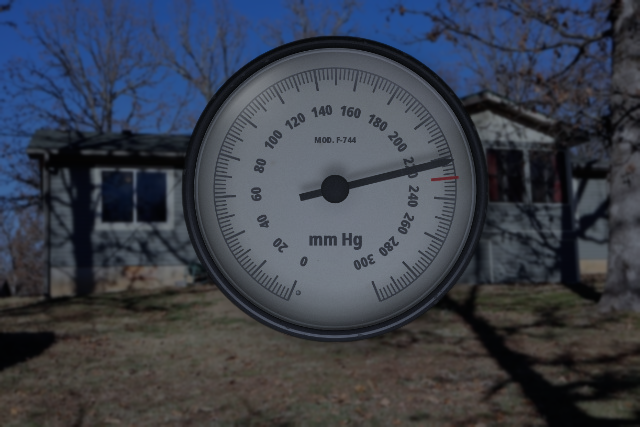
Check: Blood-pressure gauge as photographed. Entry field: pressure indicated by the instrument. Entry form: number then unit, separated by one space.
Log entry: 222 mmHg
